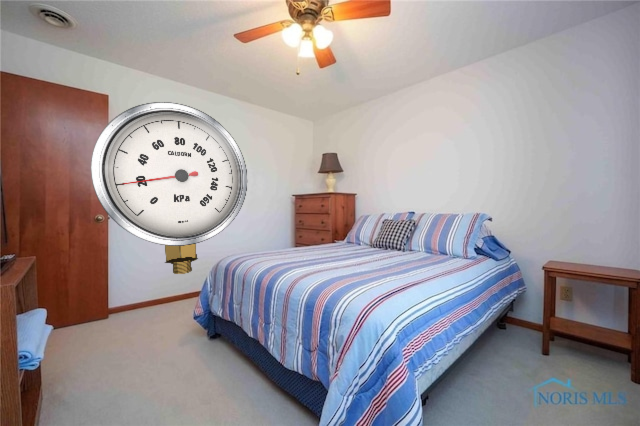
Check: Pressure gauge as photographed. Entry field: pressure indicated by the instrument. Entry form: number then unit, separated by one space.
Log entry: 20 kPa
